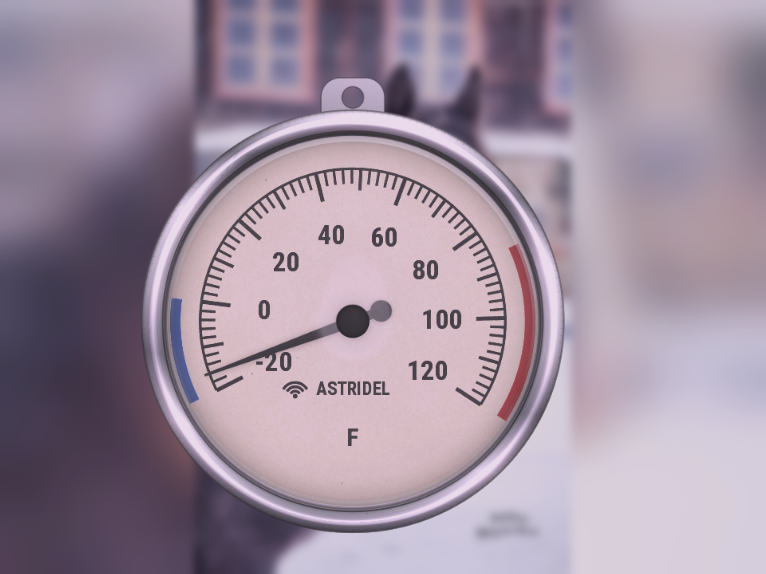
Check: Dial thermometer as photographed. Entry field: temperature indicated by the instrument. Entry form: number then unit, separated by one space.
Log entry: -16 °F
